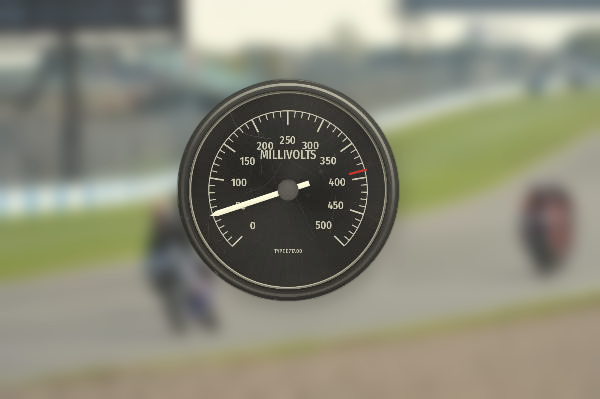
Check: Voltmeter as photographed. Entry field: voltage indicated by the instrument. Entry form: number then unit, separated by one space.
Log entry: 50 mV
